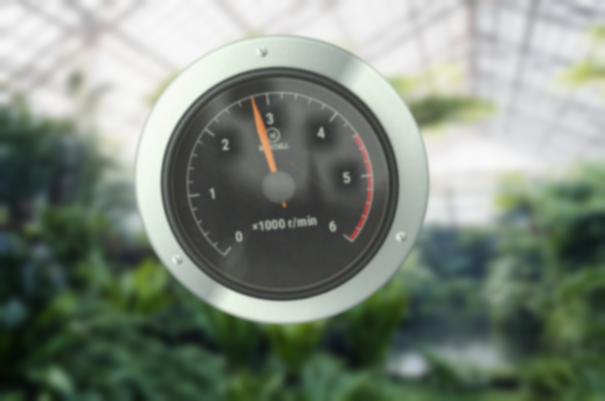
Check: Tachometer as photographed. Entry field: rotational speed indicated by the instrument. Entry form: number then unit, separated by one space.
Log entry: 2800 rpm
